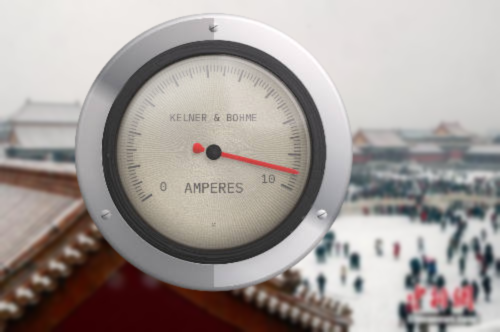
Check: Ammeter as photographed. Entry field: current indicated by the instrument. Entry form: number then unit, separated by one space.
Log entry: 9.5 A
